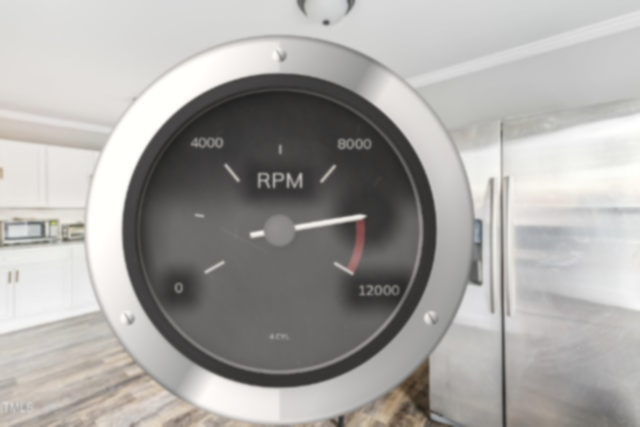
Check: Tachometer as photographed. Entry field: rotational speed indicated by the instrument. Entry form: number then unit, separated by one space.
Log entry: 10000 rpm
